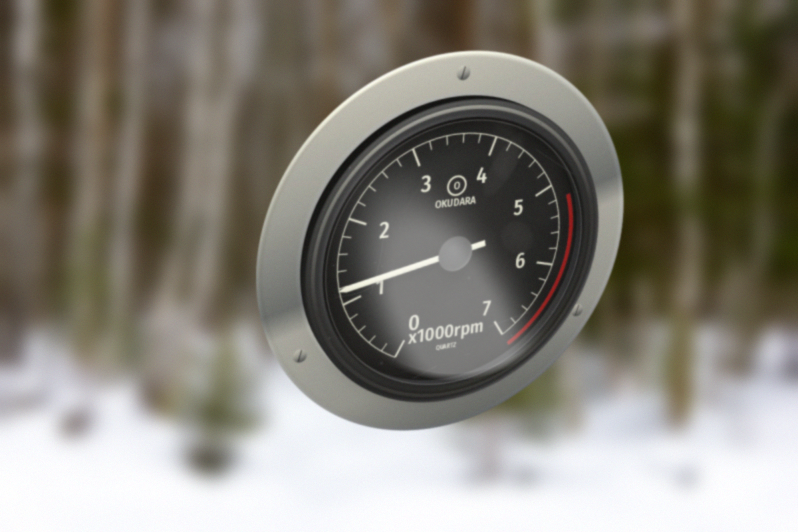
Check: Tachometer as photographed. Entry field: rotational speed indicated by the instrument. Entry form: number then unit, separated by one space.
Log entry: 1200 rpm
